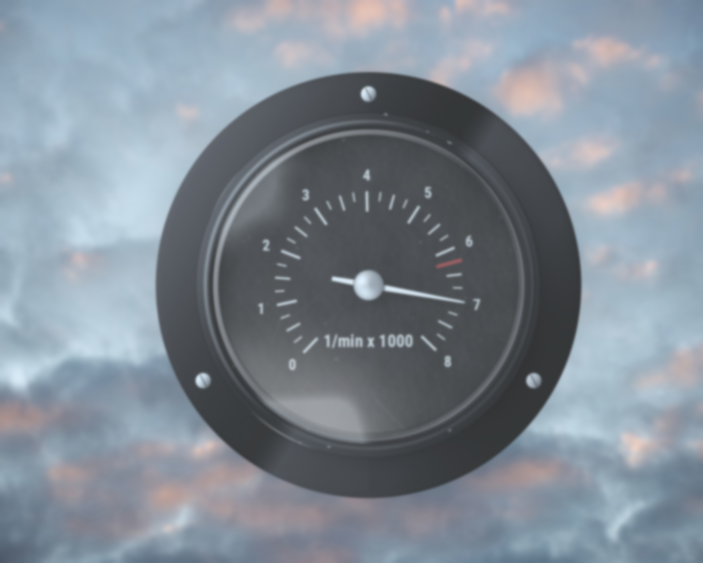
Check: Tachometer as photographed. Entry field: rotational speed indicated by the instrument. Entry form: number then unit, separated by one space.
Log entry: 7000 rpm
